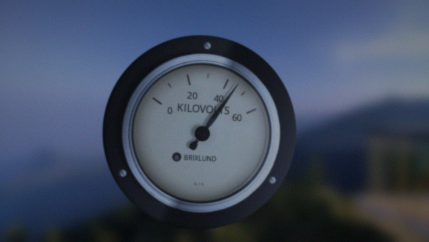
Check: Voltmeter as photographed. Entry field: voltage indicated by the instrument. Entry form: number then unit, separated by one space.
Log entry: 45 kV
